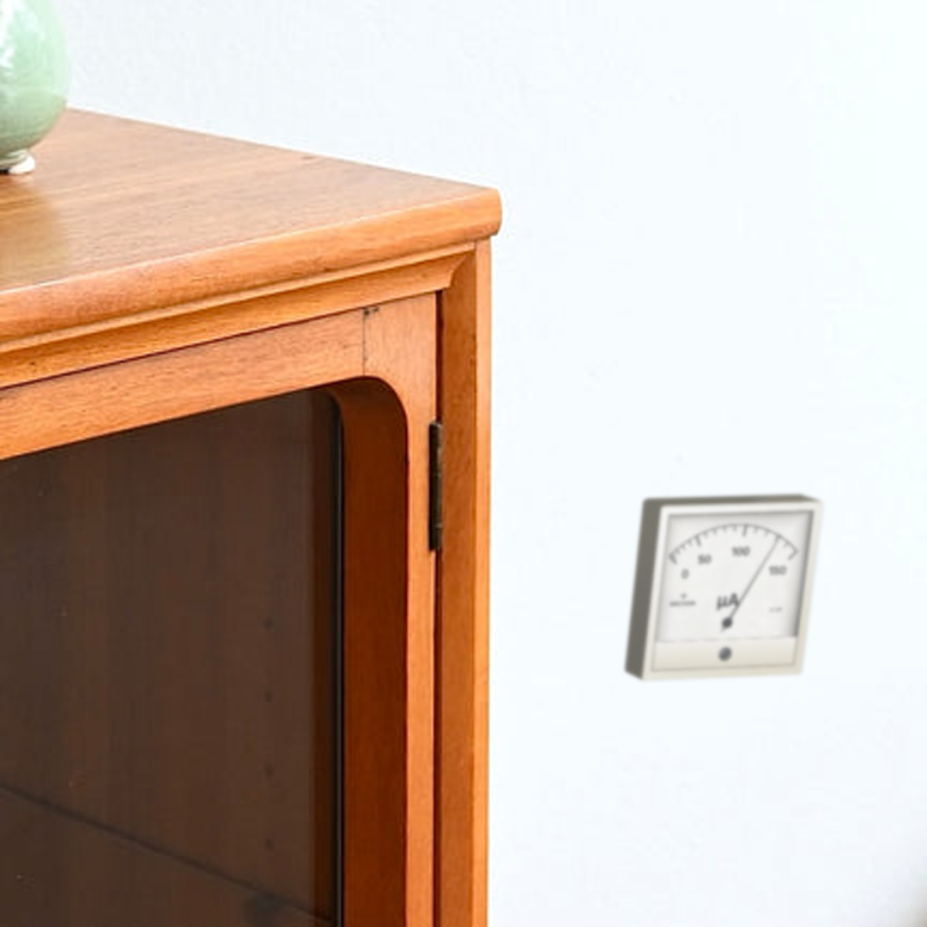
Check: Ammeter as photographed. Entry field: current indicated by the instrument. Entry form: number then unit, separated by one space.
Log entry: 130 µA
